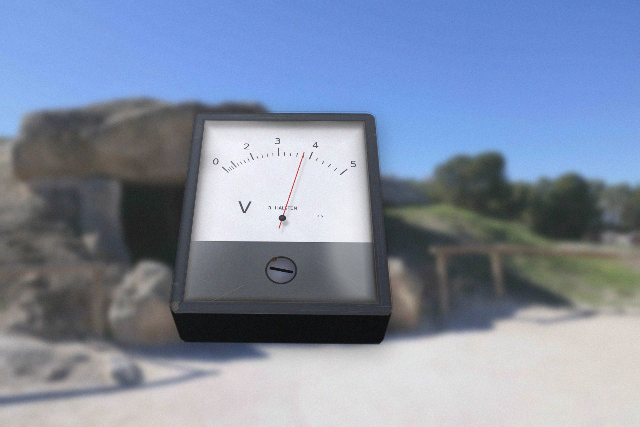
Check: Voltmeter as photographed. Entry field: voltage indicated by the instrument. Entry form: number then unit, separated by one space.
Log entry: 3.8 V
